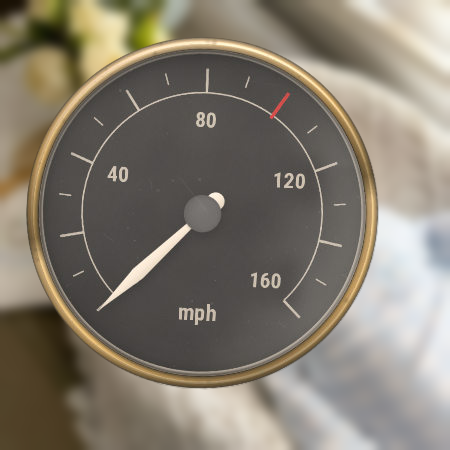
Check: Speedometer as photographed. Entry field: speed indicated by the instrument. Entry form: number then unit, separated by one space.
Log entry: 0 mph
